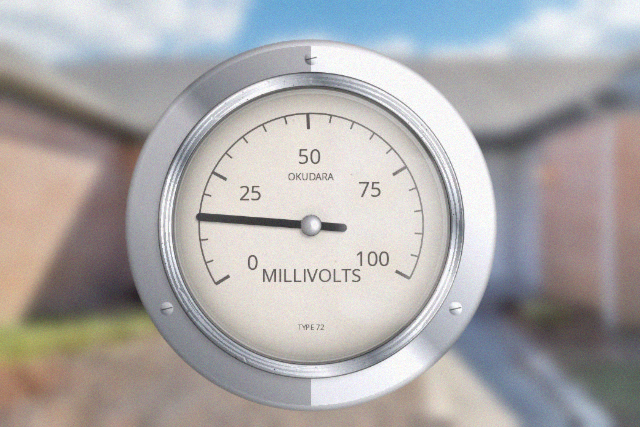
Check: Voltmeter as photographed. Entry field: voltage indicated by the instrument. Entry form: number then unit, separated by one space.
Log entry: 15 mV
